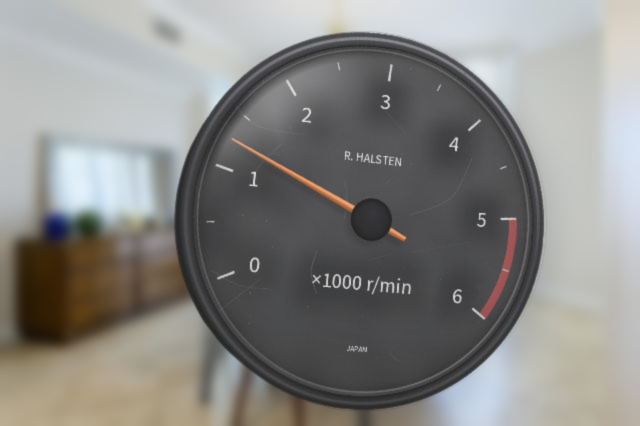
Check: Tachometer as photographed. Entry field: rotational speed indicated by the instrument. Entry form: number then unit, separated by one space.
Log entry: 1250 rpm
